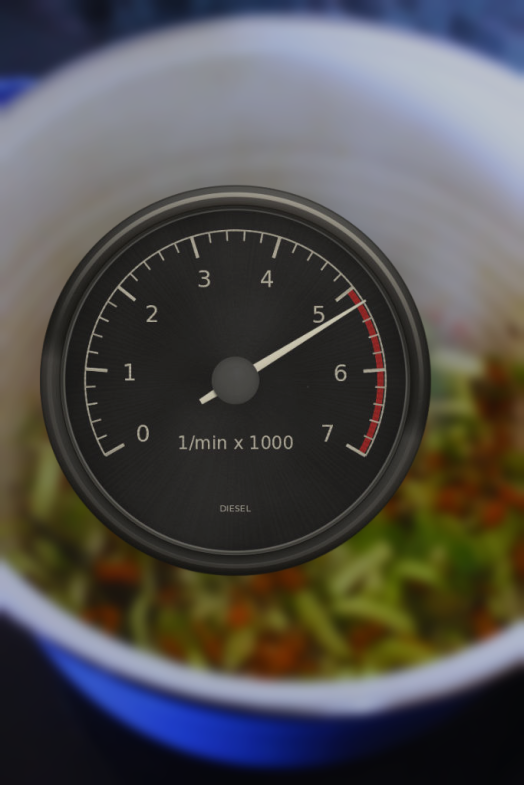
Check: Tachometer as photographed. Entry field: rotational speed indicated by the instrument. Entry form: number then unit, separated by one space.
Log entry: 5200 rpm
